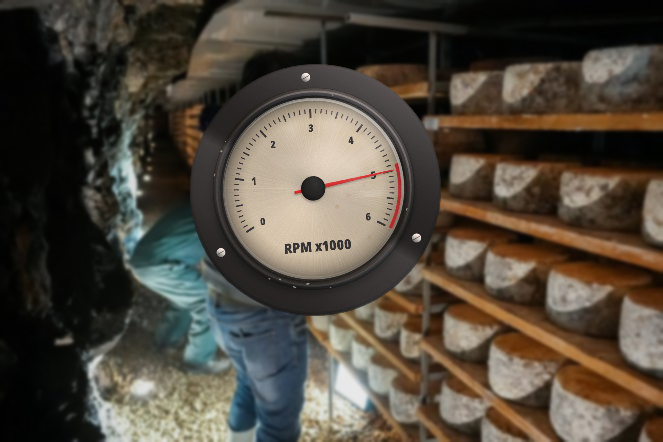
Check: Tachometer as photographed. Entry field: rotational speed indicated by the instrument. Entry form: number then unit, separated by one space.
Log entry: 5000 rpm
